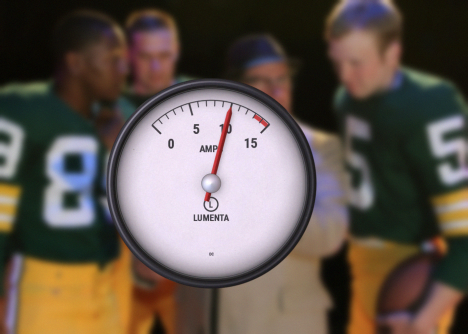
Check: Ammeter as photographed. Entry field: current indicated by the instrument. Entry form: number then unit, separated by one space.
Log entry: 10 A
